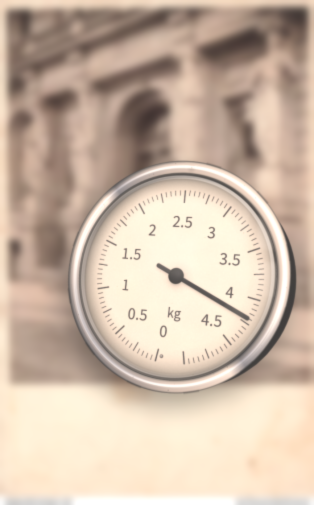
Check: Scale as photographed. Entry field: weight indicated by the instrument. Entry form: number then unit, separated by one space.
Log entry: 4.2 kg
